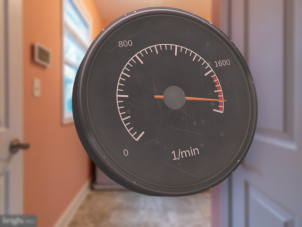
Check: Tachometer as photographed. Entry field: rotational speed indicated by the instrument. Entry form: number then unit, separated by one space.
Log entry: 1900 rpm
